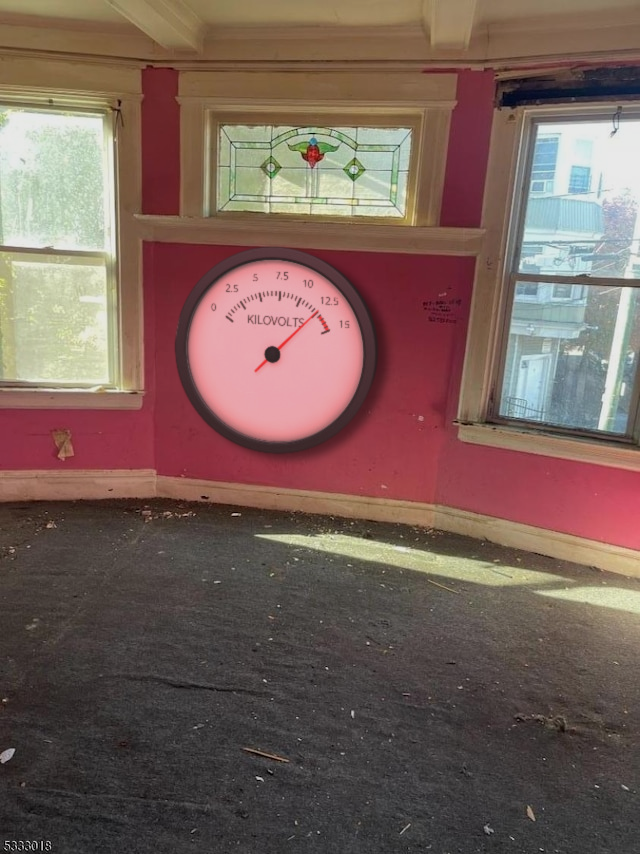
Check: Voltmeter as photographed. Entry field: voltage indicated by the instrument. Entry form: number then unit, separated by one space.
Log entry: 12.5 kV
